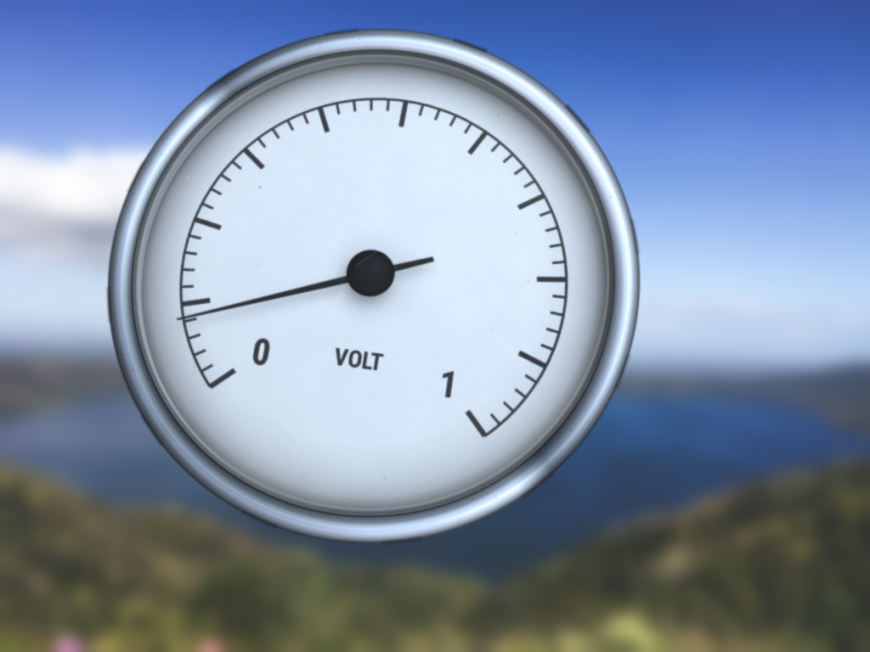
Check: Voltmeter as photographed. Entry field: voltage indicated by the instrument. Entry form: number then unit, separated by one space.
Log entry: 0.08 V
